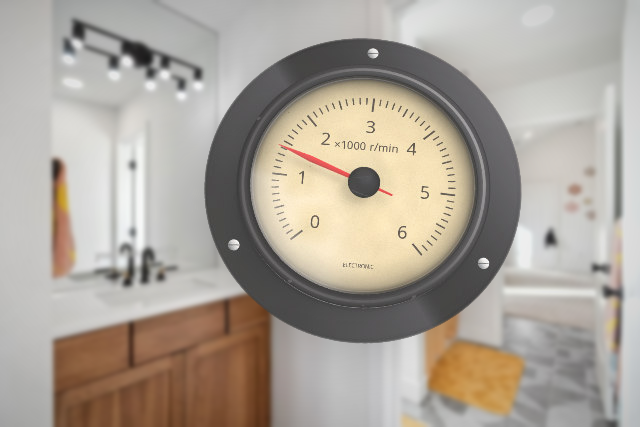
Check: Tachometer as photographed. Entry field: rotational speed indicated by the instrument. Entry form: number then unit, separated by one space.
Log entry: 1400 rpm
